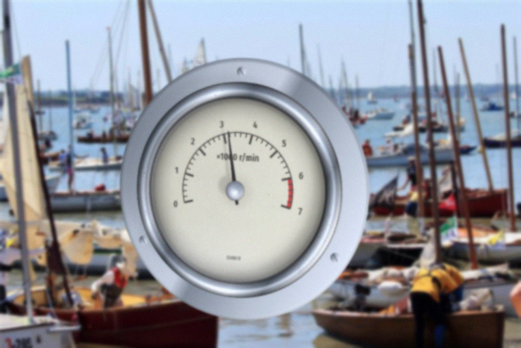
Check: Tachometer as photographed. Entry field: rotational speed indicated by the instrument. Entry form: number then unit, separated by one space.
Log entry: 3200 rpm
